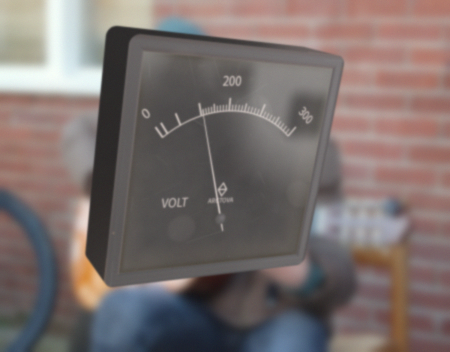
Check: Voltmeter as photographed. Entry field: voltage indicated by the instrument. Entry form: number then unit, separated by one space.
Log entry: 150 V
